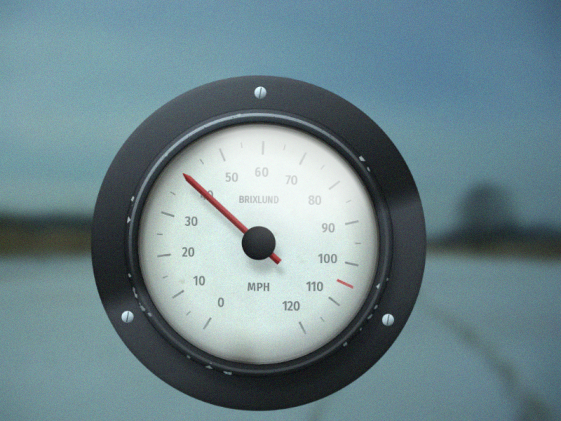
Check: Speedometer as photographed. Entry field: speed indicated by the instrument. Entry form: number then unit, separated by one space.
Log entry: 40 mph
